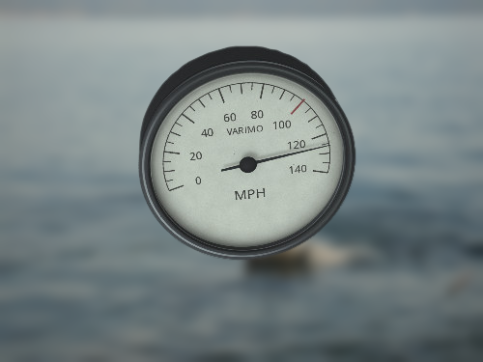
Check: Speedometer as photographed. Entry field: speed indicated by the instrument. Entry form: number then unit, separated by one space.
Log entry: 125 mph
